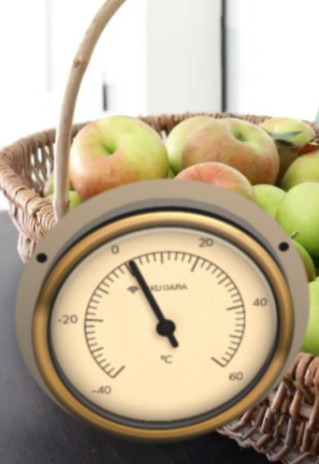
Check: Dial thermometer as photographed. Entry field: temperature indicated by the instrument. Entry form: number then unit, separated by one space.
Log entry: 2 °C
